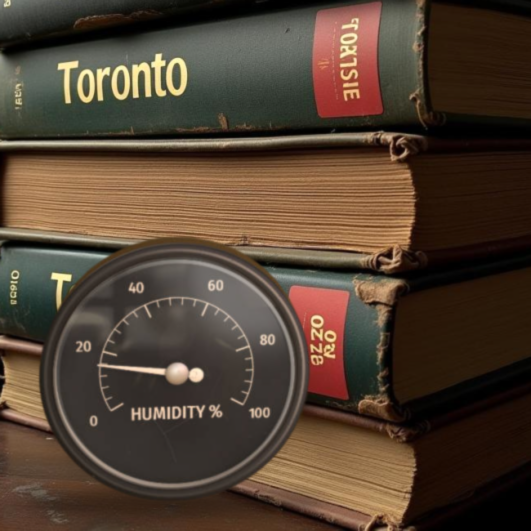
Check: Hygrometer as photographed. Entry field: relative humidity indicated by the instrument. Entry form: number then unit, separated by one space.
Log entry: 16 %
